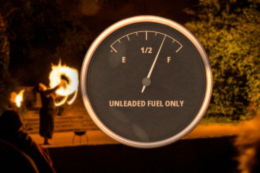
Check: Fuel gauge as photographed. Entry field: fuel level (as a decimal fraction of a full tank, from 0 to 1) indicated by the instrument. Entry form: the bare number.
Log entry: 0.75
